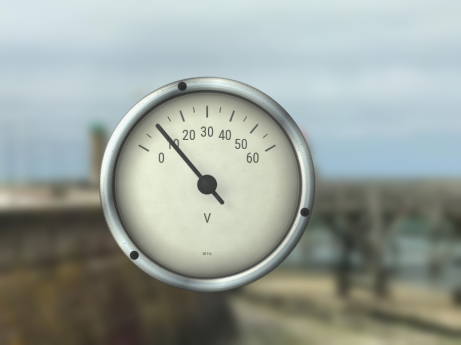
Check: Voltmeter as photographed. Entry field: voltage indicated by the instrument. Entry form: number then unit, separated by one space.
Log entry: 10 V
